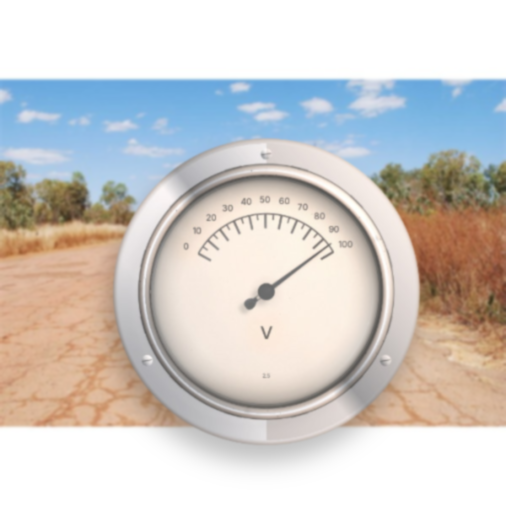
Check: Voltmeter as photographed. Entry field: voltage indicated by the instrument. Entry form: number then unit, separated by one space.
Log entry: 95 V
